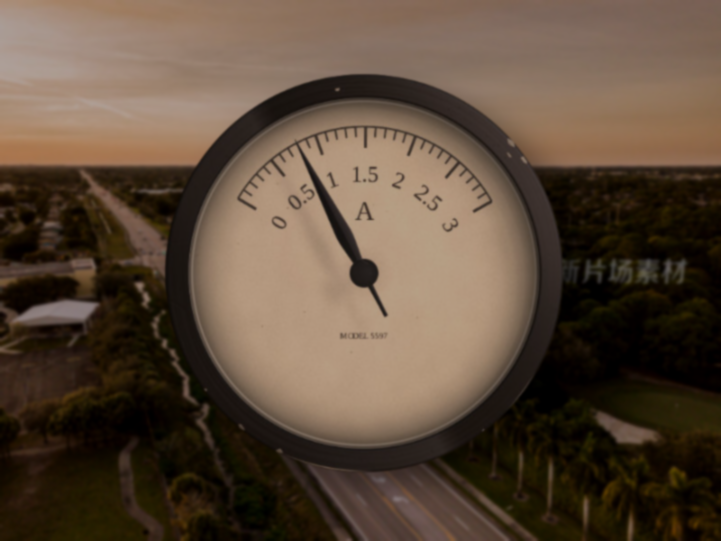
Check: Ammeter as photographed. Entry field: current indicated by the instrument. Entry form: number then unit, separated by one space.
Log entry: 0.8 A
